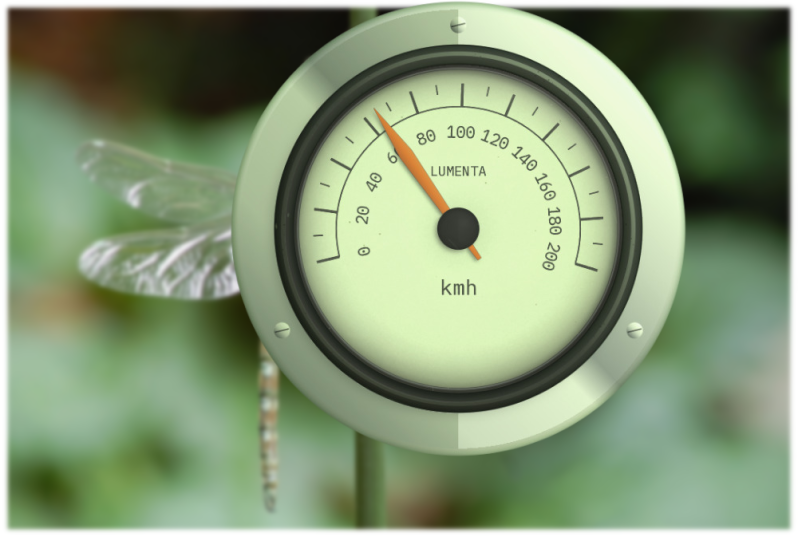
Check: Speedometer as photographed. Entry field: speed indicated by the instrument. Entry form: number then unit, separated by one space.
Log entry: 65 km/h
